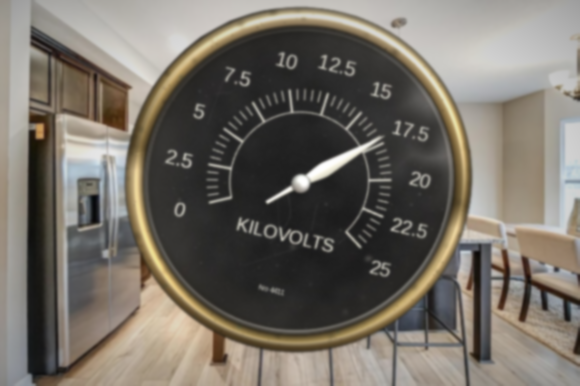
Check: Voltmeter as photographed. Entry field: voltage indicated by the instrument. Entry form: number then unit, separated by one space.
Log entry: 17 kV
